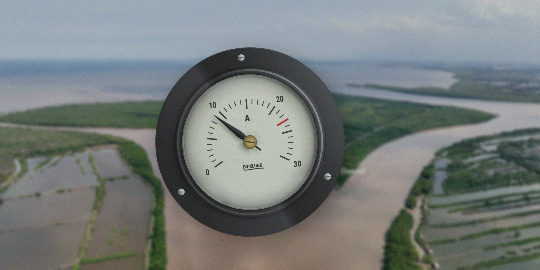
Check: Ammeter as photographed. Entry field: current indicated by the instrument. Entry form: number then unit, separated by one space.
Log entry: 9 A
